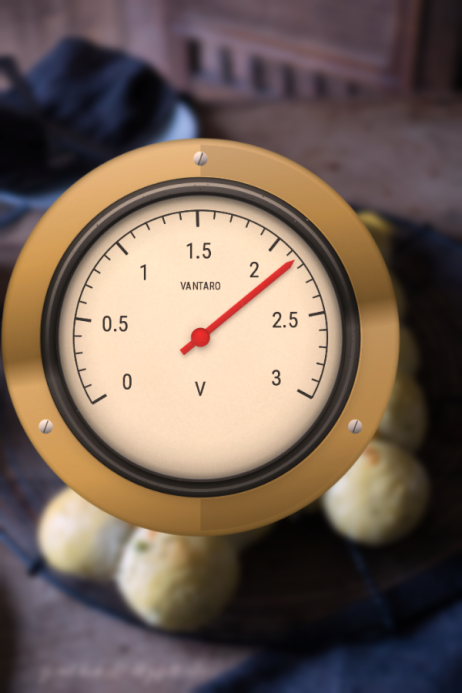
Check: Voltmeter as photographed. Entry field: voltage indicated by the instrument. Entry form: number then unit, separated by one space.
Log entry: 2.15 V
